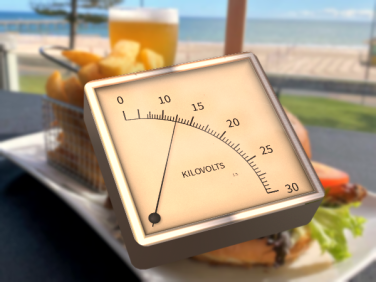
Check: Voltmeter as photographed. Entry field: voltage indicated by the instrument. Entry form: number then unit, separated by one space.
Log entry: 12.5 kV
